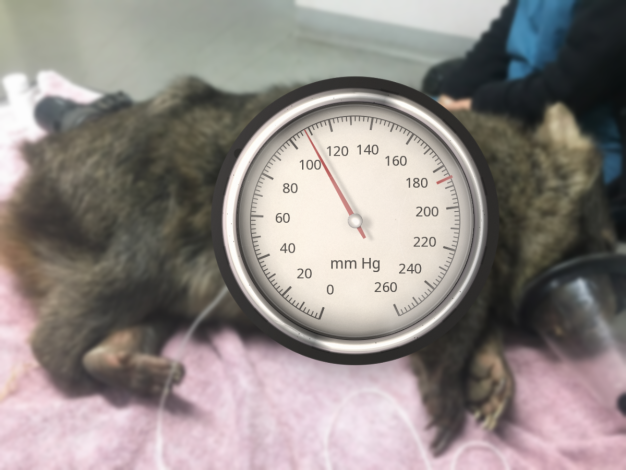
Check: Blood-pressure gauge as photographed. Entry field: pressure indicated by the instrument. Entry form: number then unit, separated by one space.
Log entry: 108 mmHg
